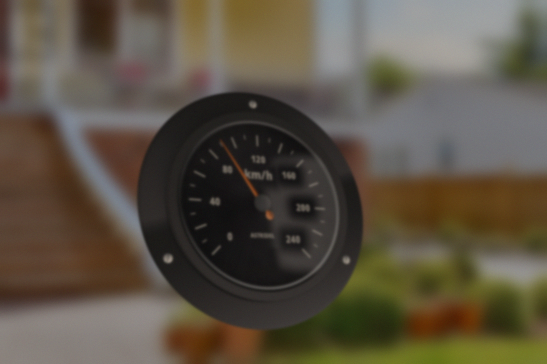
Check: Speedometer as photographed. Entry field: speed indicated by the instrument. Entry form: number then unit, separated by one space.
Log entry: 90 km/h
